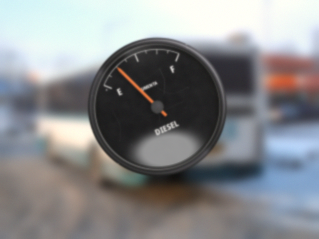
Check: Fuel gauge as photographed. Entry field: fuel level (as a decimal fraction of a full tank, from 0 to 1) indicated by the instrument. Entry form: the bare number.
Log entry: 0.25
